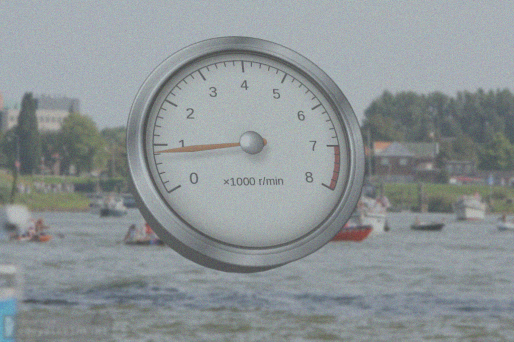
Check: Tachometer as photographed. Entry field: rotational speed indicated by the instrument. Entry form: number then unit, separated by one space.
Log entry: 800 rpm
